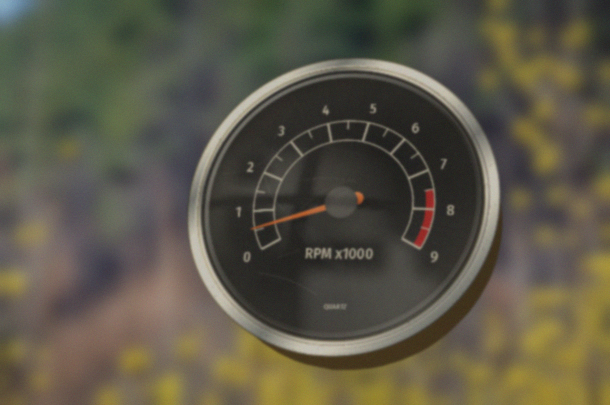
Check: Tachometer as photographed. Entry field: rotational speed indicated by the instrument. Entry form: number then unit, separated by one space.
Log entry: 500 rpm
